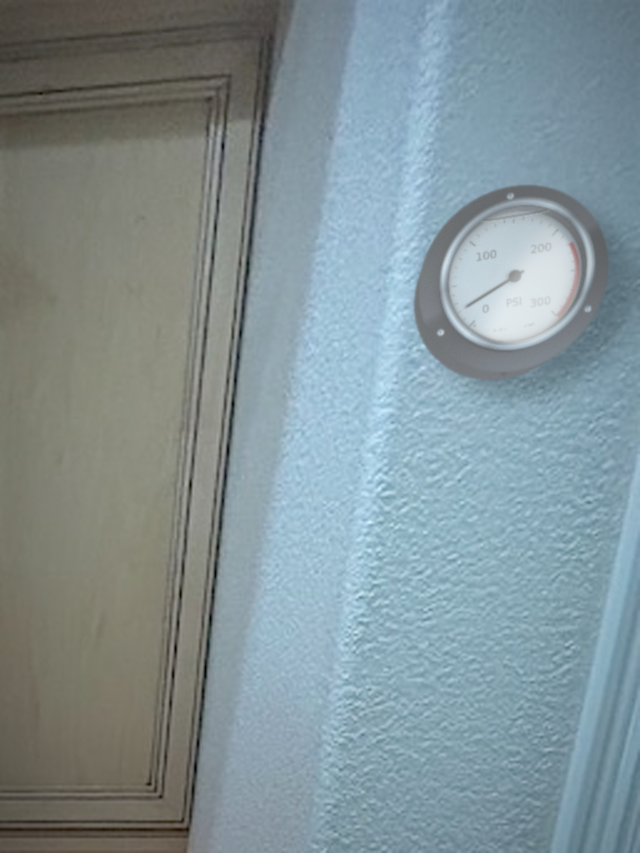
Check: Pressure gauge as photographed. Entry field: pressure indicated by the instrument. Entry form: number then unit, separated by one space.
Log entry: 20 psi
